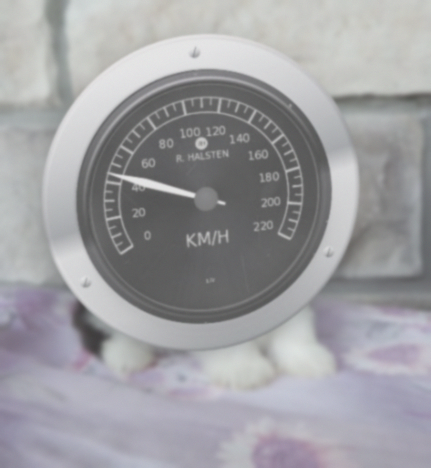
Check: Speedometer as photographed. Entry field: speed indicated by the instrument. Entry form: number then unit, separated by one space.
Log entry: 45 km/h
